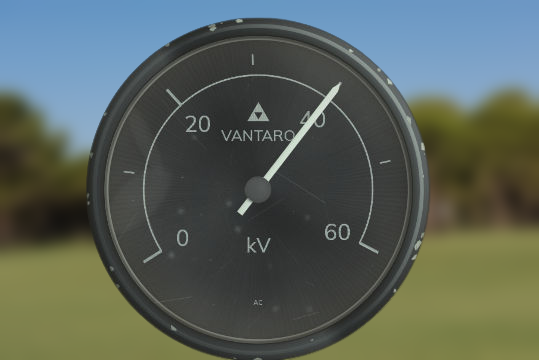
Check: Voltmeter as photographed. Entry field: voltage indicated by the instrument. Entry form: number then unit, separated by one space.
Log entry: 40 kV
